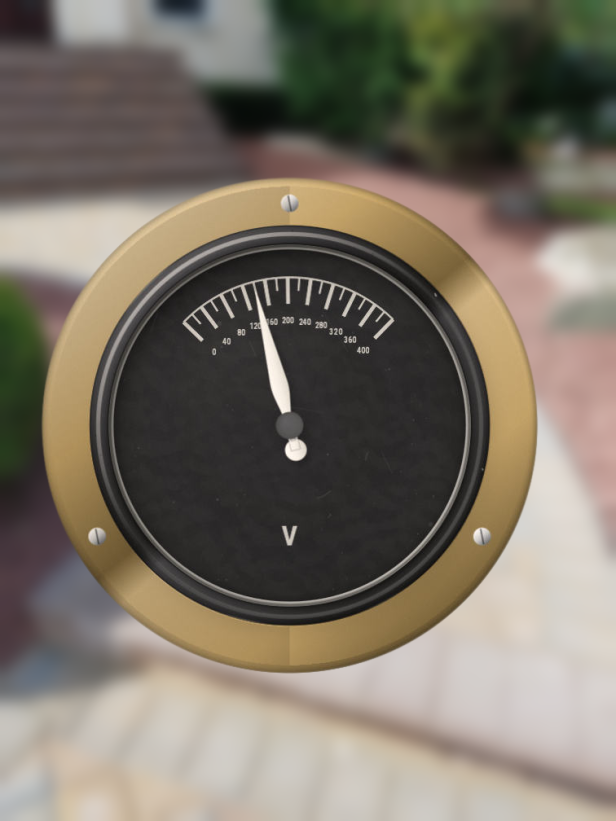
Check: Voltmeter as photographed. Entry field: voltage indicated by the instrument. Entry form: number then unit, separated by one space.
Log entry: 140 V
